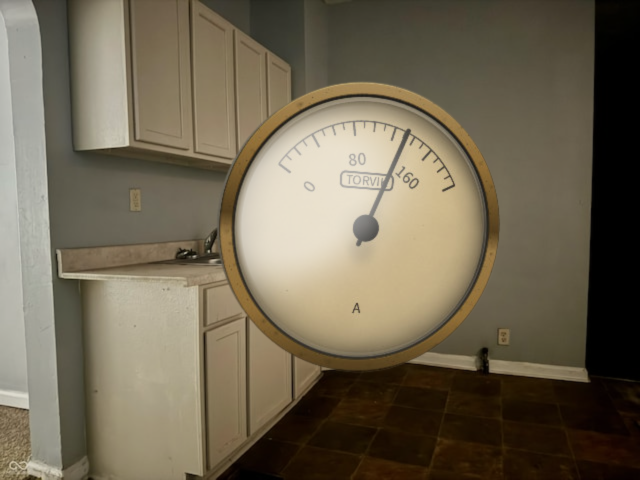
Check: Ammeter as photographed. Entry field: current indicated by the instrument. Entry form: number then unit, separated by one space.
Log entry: 130 A
